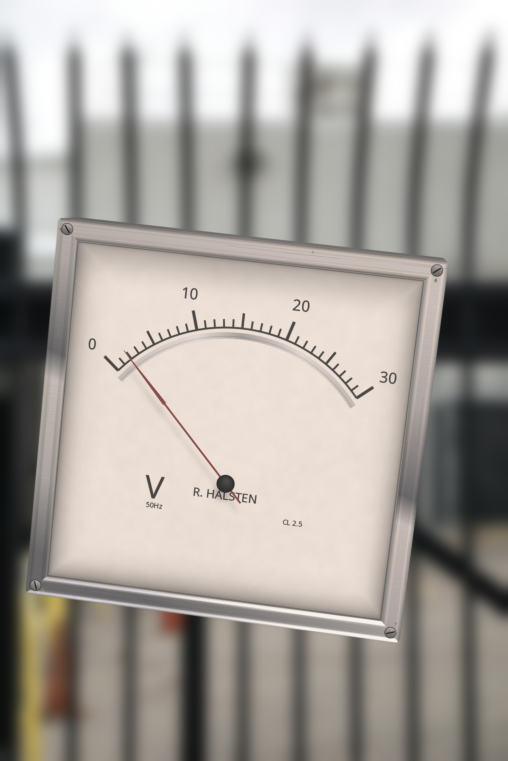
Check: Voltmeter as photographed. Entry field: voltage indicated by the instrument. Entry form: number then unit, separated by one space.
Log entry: 2 V
